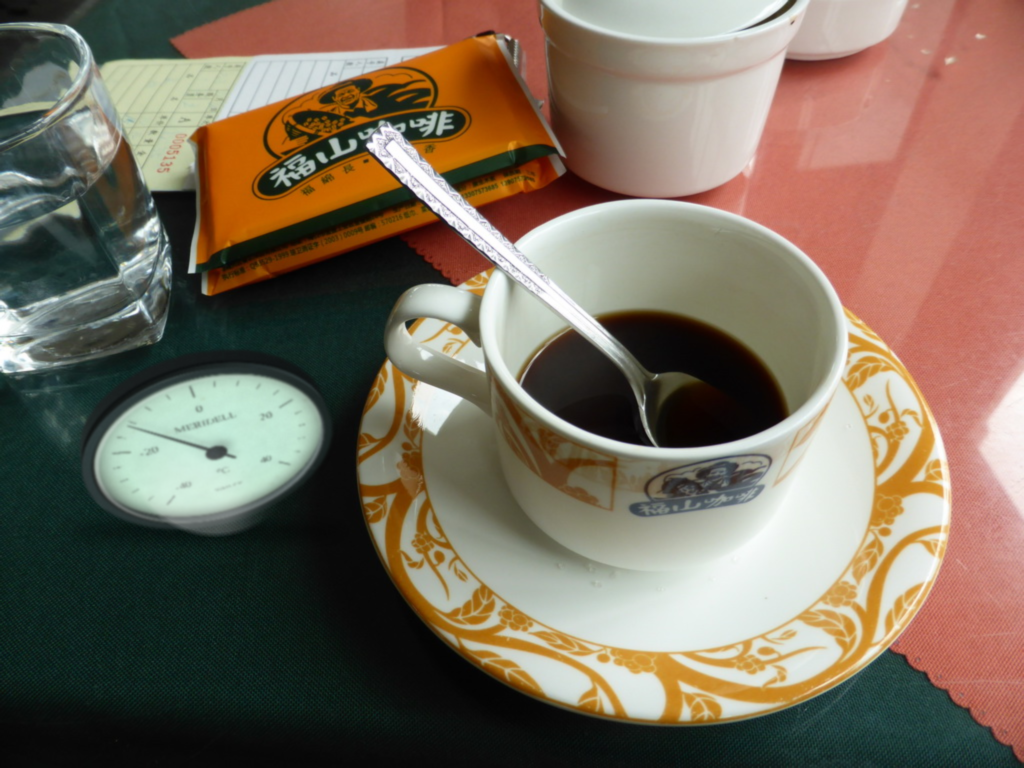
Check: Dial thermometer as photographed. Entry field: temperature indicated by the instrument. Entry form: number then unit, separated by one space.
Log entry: -12 °C
